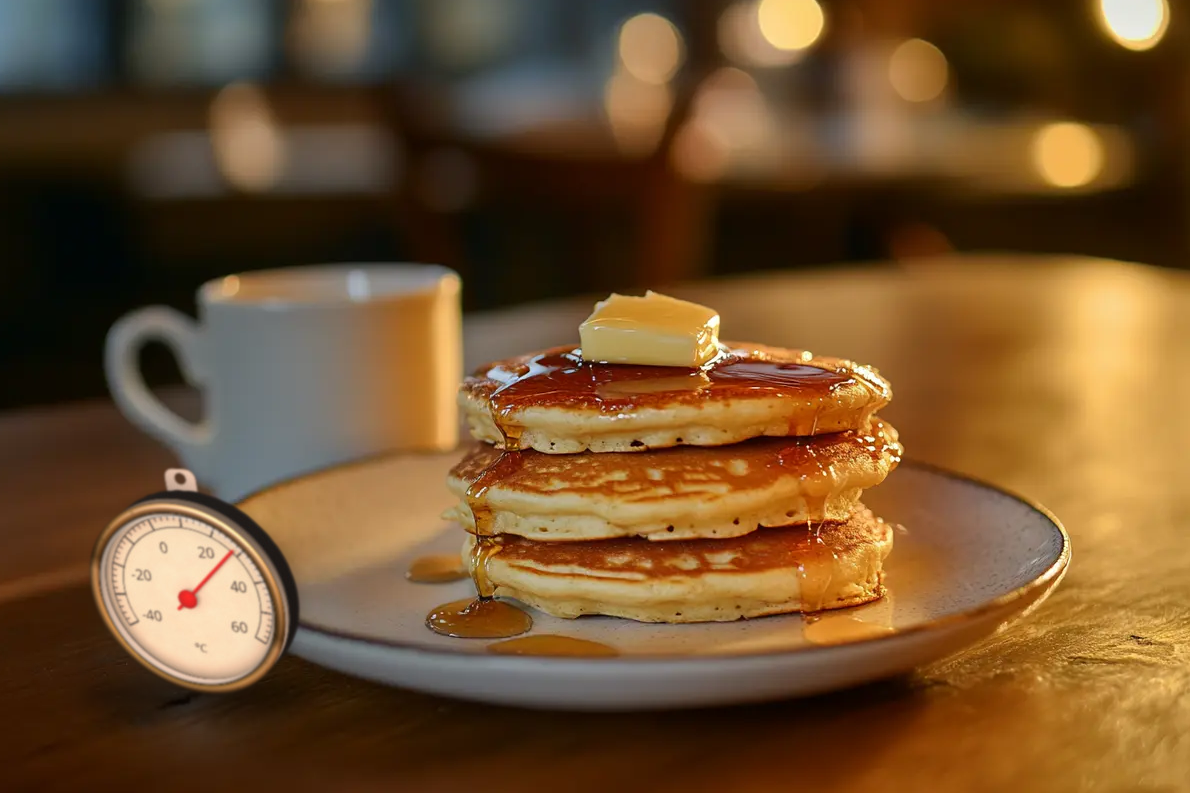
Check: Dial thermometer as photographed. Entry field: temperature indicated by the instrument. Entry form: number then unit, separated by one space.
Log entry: 28 °C
